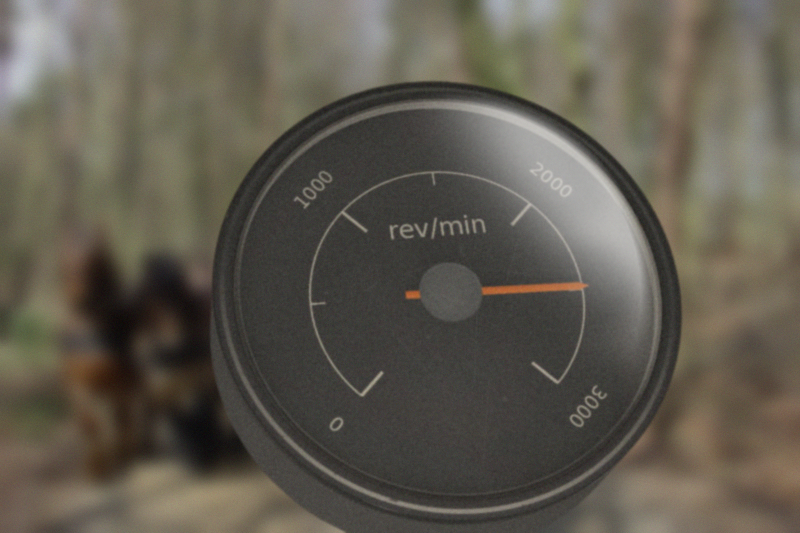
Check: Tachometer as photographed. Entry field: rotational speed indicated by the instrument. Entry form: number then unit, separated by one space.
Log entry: 2500 rpm
